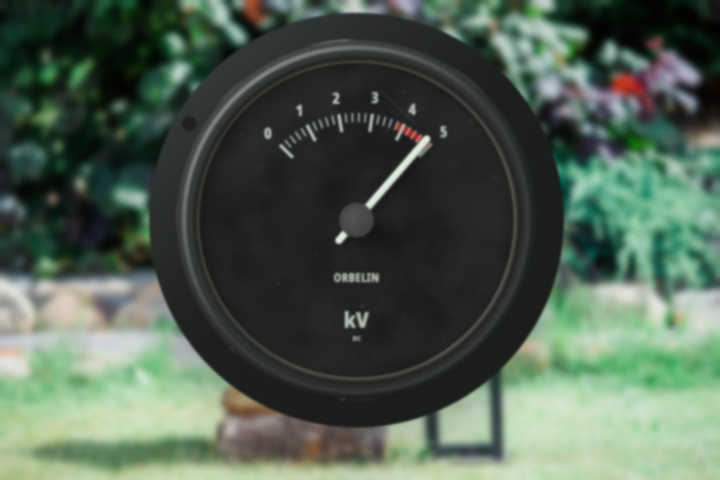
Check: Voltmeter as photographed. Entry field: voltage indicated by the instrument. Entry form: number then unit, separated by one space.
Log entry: 4.8 kV
